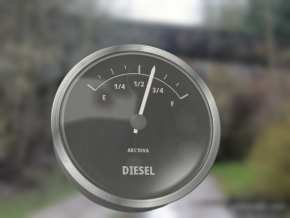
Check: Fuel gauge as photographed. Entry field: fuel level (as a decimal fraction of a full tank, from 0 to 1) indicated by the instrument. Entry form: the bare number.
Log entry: 0.625
